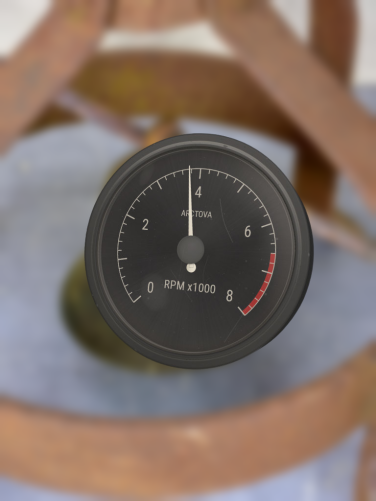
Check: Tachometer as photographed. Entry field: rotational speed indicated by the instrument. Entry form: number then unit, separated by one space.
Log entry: 3800 rpm
